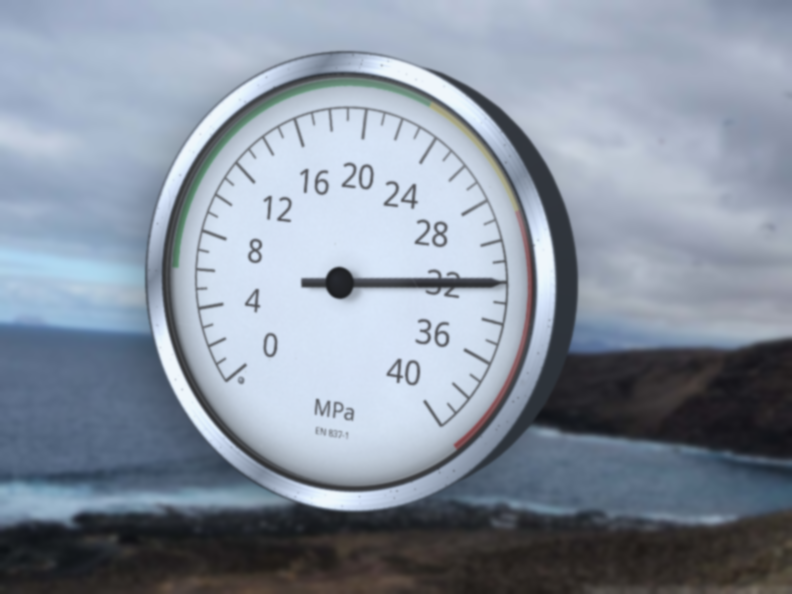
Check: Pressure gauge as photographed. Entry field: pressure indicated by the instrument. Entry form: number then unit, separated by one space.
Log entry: 32 MPa
